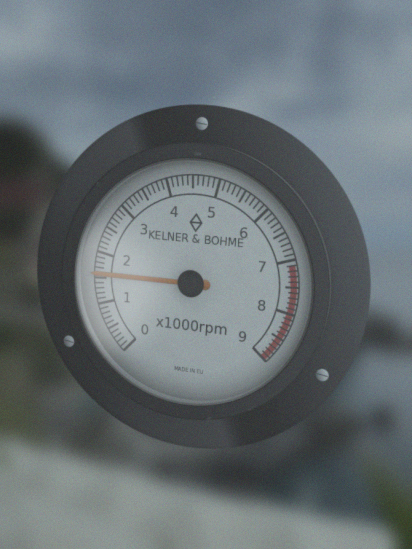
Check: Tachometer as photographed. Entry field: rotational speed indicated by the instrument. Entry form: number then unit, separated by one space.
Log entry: 1600 rpm
